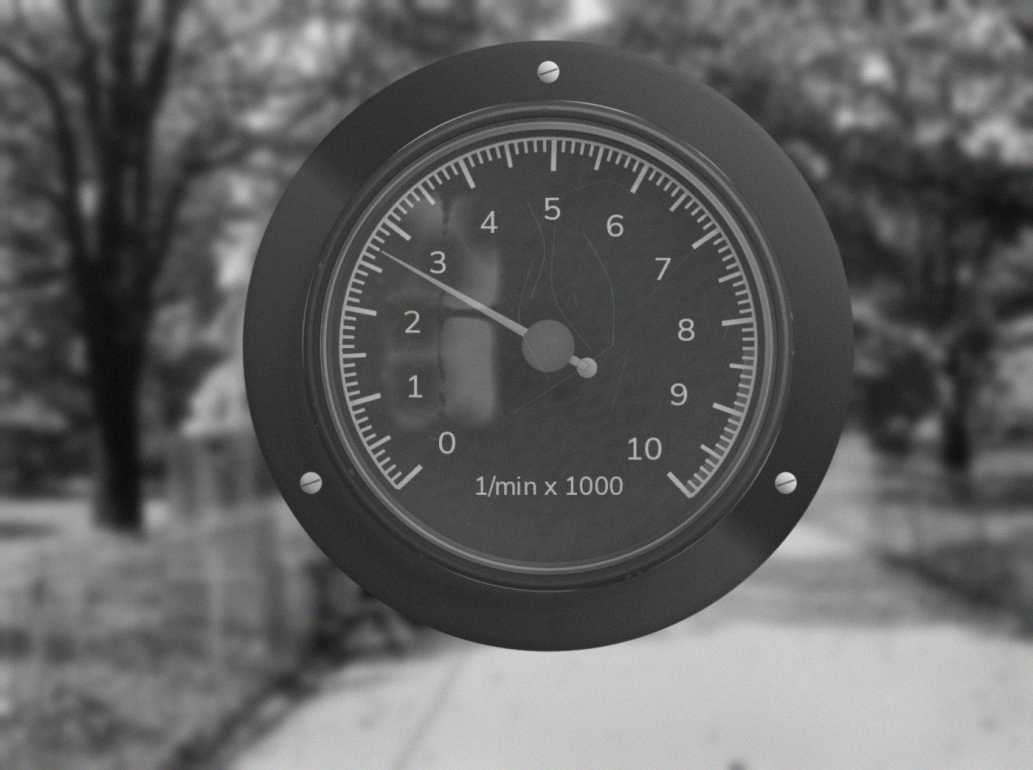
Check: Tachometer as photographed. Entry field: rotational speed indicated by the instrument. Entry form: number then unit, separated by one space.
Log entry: 2700 rpm
